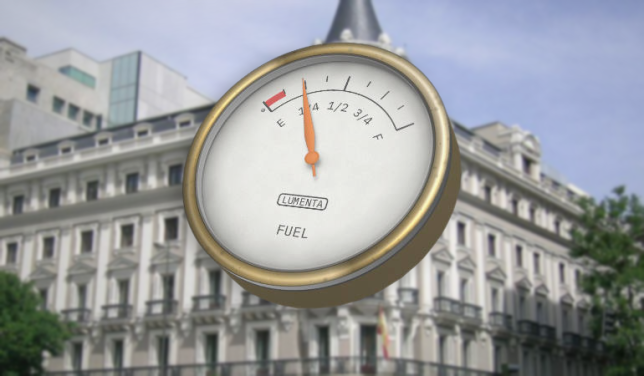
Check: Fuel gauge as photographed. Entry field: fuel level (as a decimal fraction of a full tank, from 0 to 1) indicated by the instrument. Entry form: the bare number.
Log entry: 0.25
